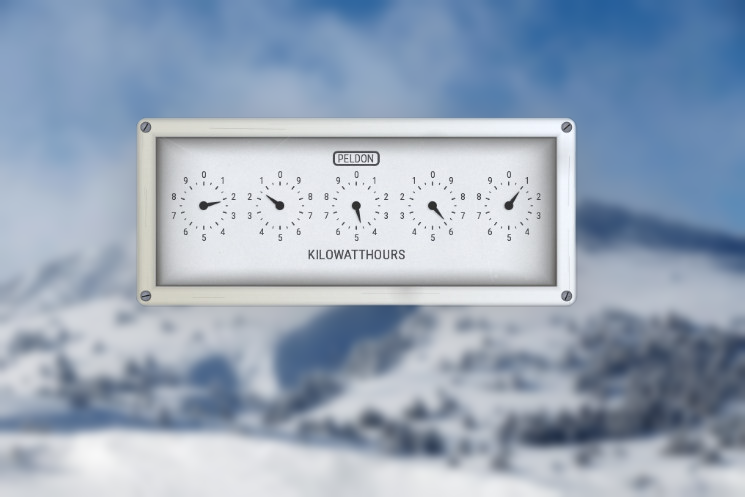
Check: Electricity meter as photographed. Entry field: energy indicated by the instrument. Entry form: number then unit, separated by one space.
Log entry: 21461 kWh
